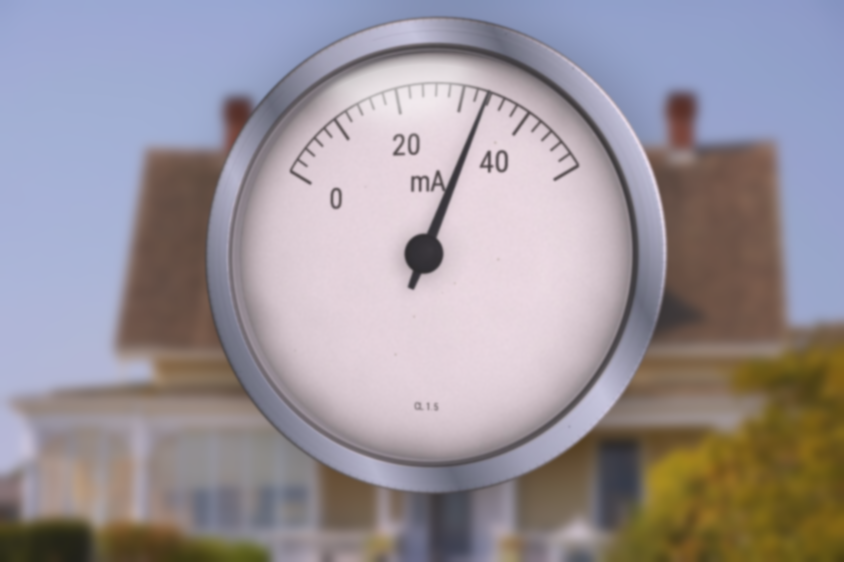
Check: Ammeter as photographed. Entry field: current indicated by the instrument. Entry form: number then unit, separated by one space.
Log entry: 34 mA
